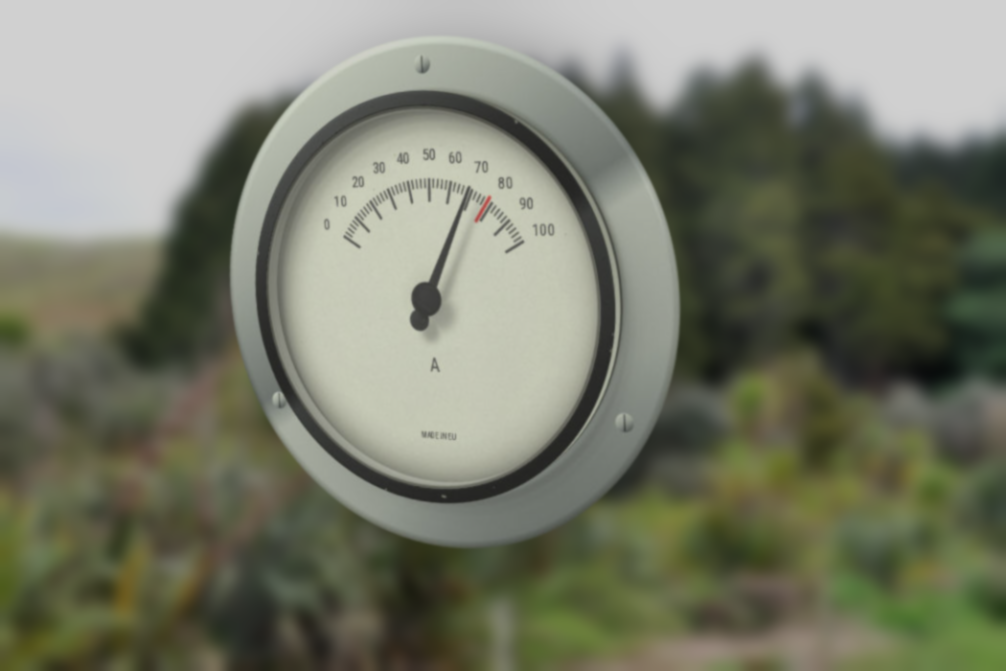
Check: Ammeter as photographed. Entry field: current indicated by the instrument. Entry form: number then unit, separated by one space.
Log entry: 70 A
